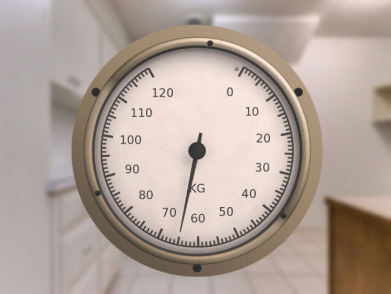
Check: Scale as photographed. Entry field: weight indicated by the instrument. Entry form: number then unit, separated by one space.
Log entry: 65 kg
